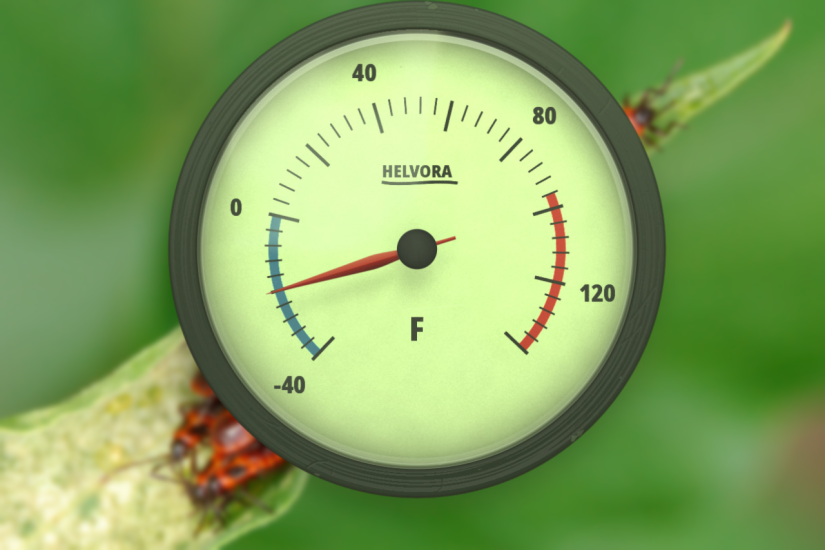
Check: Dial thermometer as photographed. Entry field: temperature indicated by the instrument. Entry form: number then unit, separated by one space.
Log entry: -20 °F
